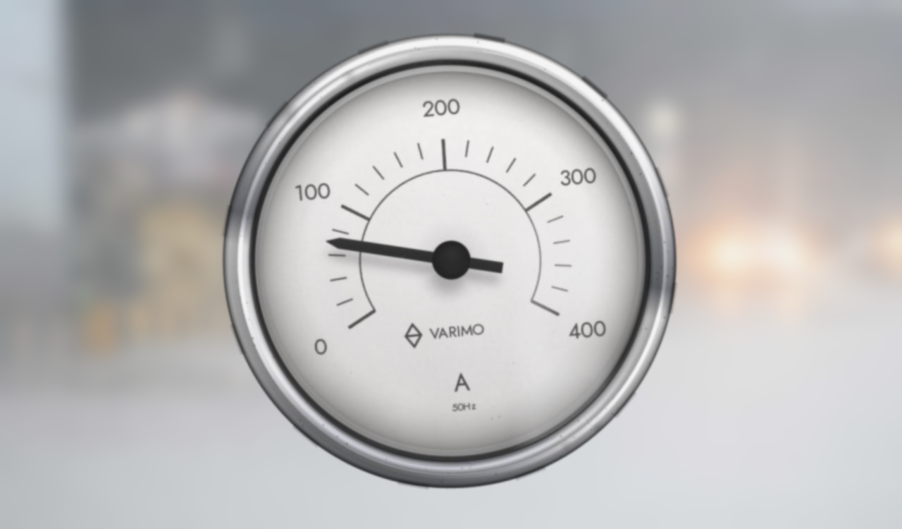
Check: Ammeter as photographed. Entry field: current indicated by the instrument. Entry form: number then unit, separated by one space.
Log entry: 70 A
